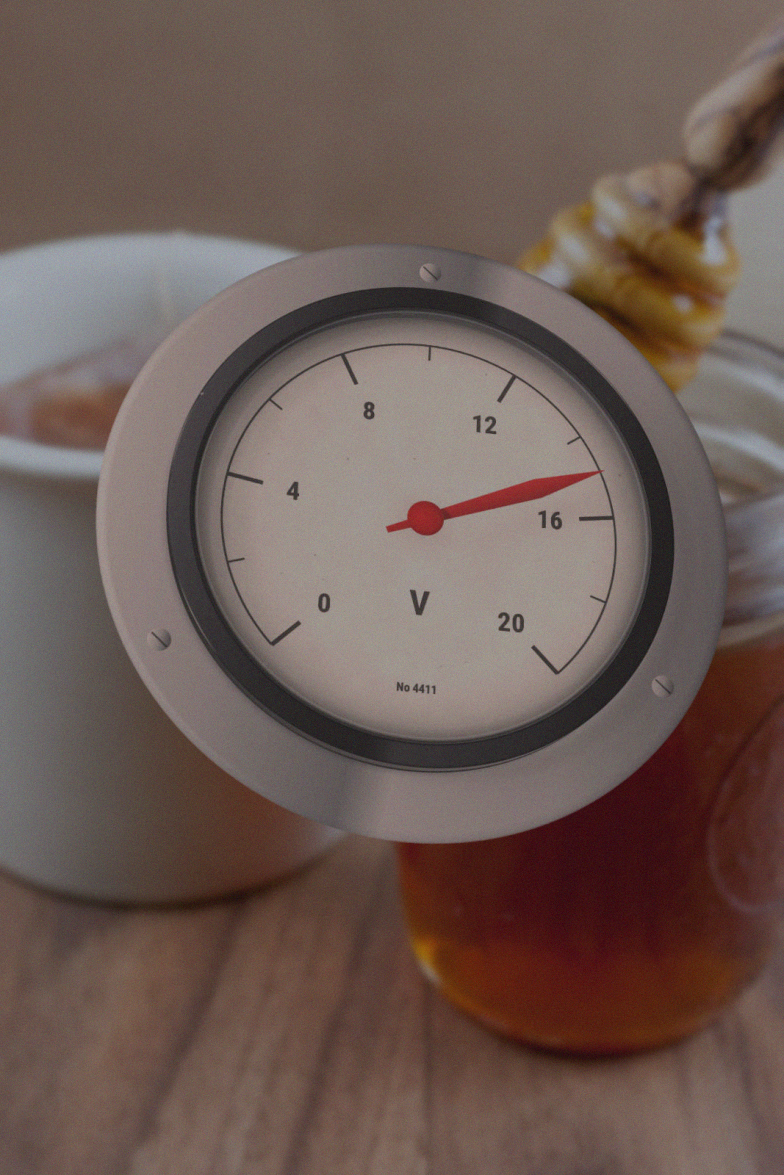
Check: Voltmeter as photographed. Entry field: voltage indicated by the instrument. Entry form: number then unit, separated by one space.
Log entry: 15 V
